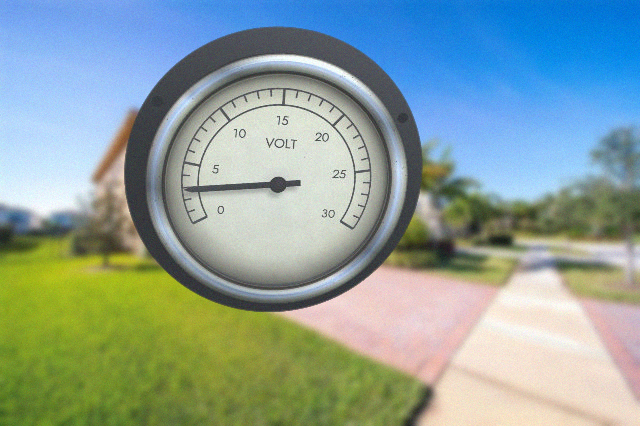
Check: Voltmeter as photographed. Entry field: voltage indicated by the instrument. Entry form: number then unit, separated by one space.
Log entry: 3 V
